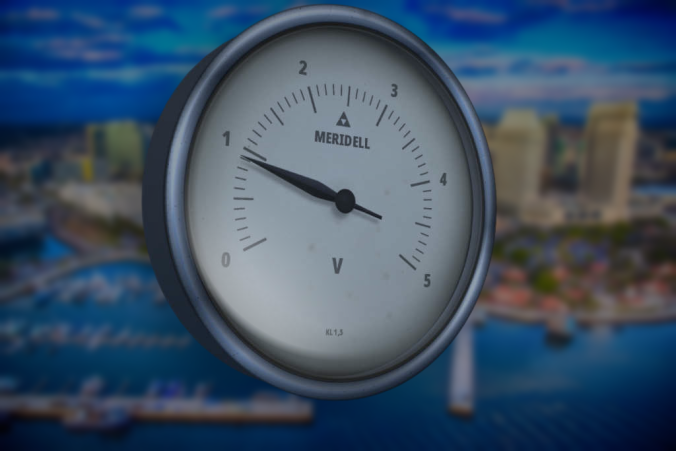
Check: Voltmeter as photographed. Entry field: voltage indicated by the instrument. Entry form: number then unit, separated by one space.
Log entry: 0.9 V
